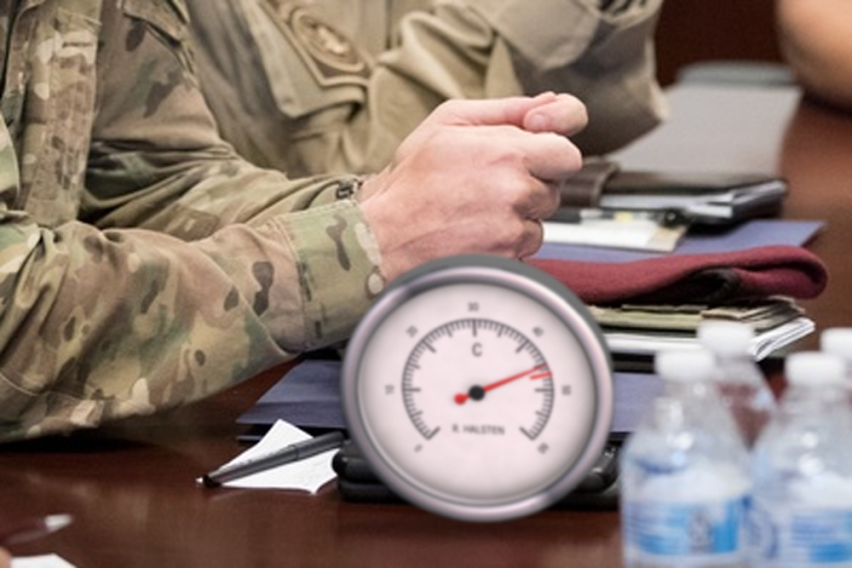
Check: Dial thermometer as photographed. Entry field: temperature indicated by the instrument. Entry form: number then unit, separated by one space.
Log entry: 45 °C
